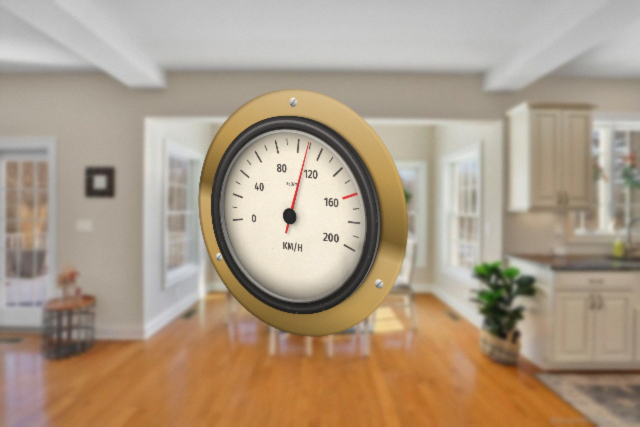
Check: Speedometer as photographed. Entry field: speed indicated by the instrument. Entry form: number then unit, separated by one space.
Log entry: 110 km/h
